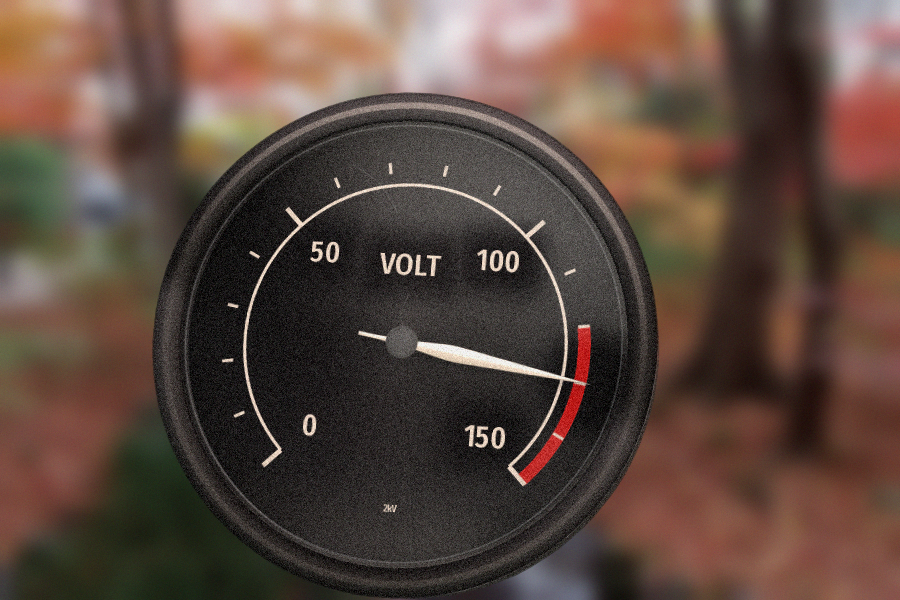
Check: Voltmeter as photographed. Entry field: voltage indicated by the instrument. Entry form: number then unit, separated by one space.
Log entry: 130 V
